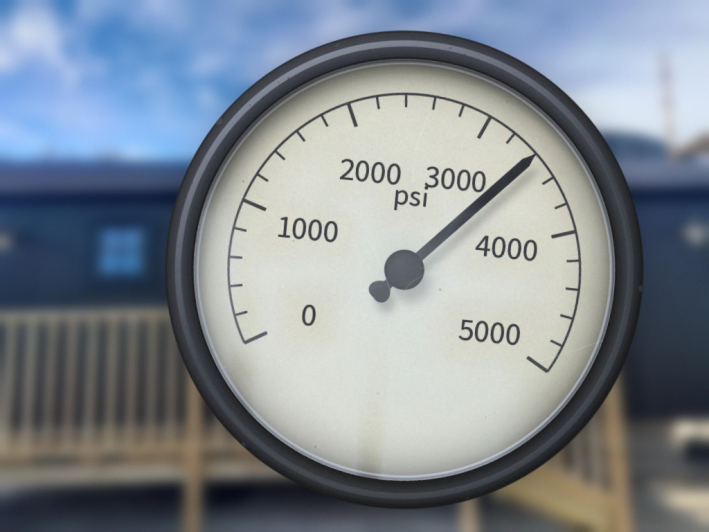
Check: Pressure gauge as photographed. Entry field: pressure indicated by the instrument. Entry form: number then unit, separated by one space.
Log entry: 3400 psi
